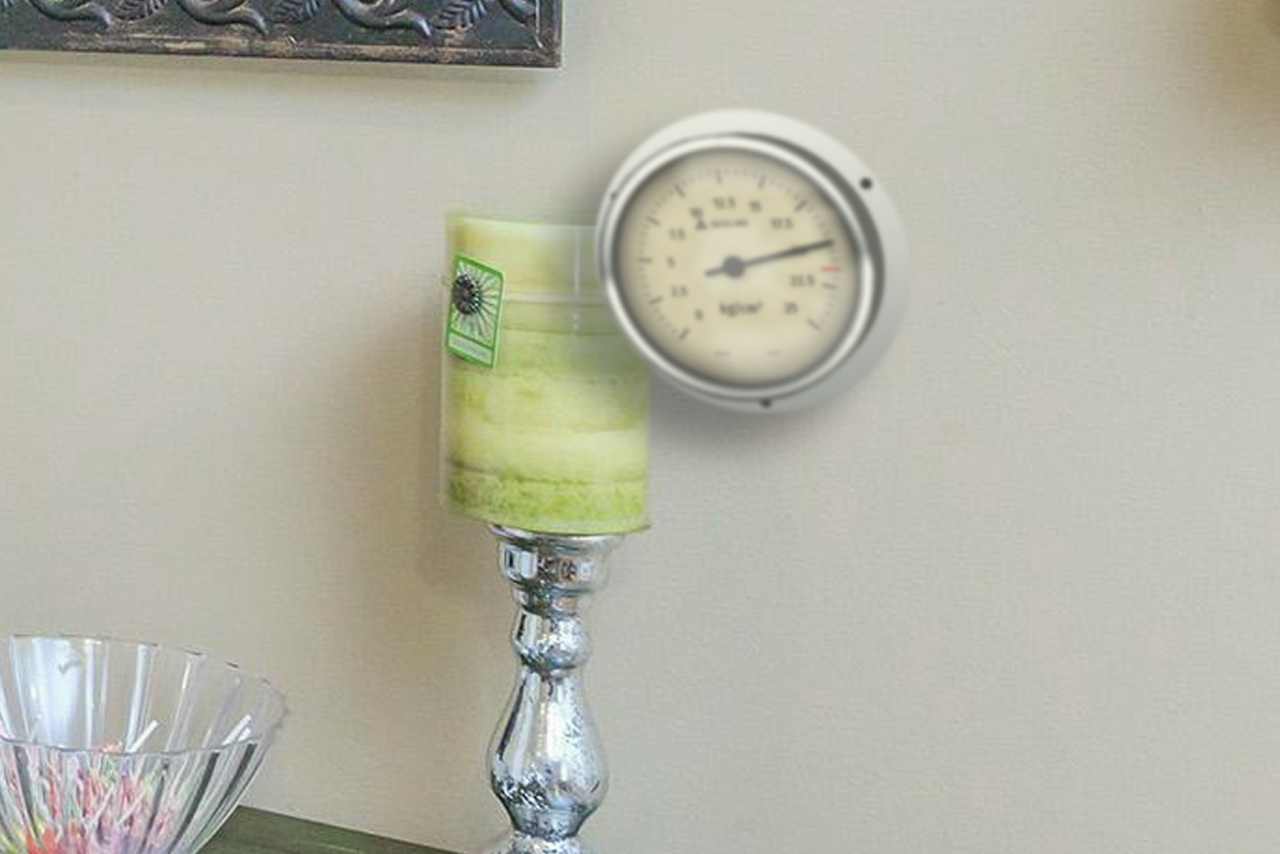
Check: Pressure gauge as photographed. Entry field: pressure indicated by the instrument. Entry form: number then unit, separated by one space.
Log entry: 20 kg/cm²
